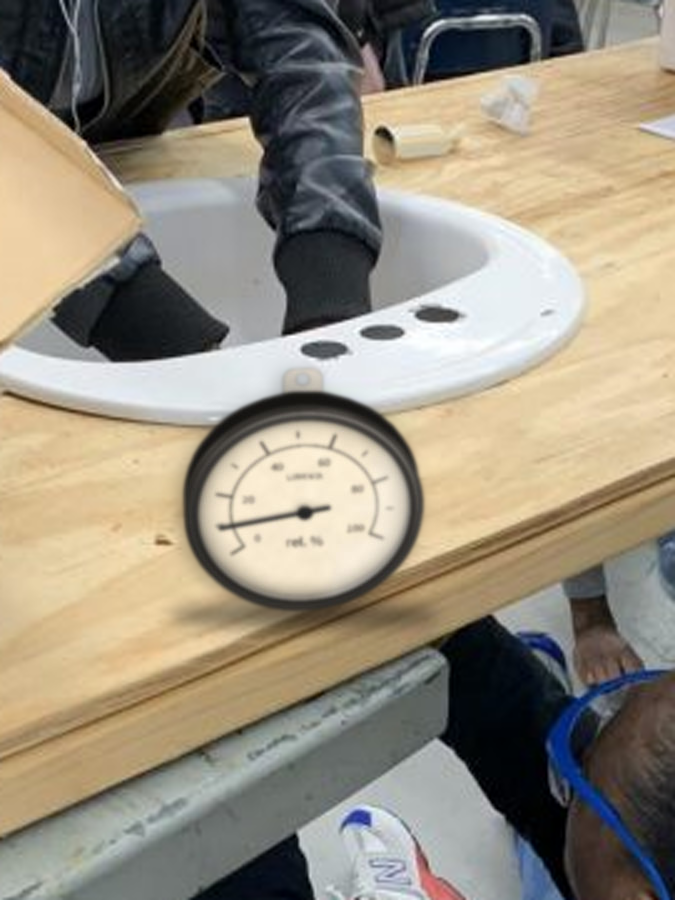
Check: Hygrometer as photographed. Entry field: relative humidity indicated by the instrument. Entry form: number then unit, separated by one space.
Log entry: 10 %
